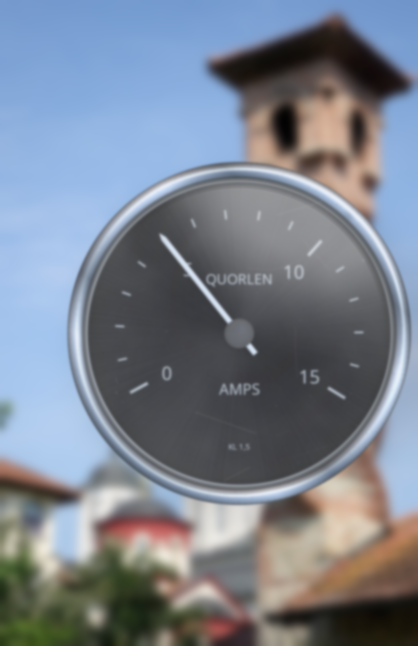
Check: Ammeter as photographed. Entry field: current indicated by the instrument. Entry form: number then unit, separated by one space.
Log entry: 5 A
